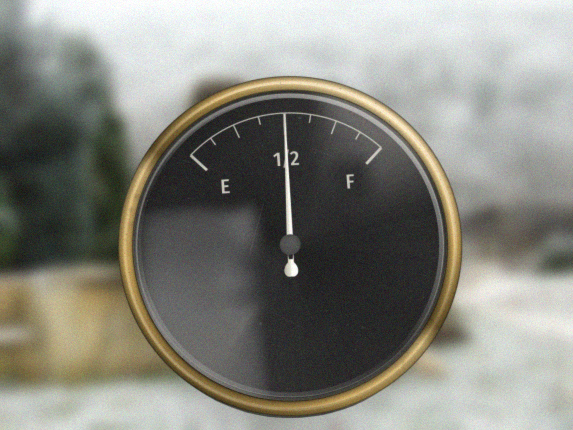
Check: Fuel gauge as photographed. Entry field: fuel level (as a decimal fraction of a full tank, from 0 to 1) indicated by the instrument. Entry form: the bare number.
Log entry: 0.5
